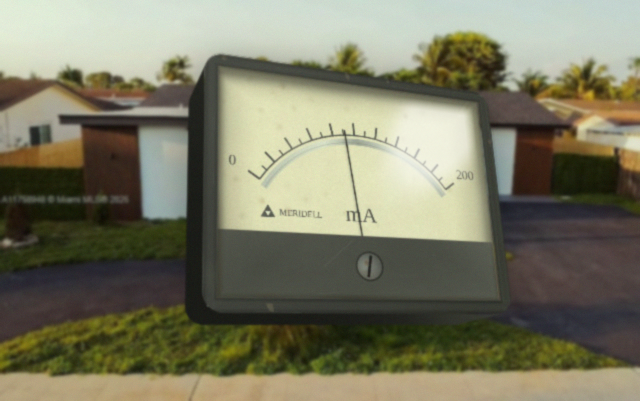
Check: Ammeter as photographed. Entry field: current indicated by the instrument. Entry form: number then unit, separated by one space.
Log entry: 90 mA
